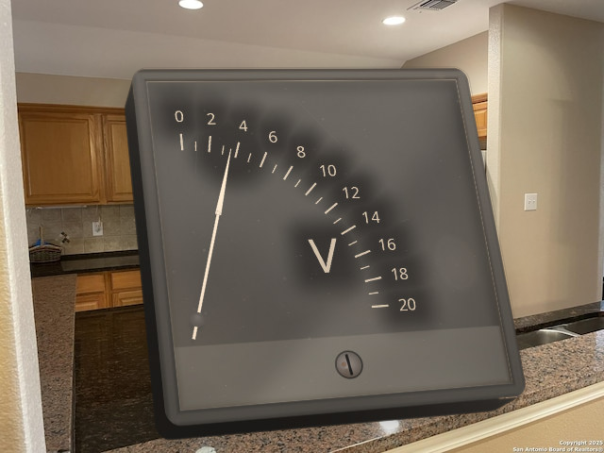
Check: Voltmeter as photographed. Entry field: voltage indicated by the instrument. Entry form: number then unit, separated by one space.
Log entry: 3.5 V
